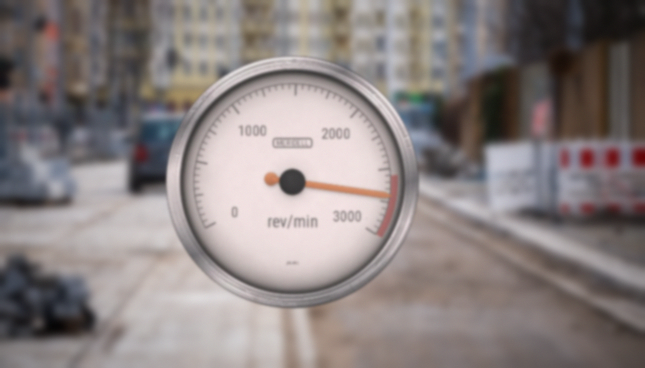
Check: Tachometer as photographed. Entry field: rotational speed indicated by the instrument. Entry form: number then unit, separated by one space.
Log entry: 2700 rpm
